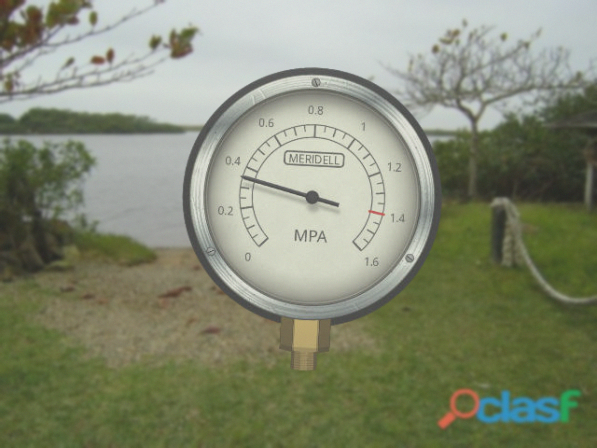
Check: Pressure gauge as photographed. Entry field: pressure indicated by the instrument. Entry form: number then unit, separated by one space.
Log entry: 0.35 MPa
